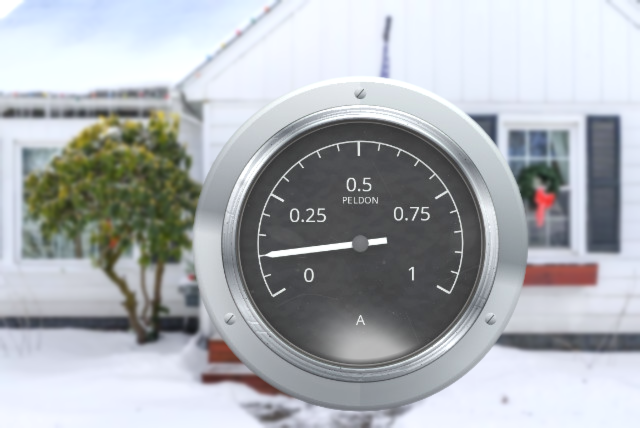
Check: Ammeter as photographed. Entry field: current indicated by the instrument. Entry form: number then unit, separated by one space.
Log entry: 0.1 A
